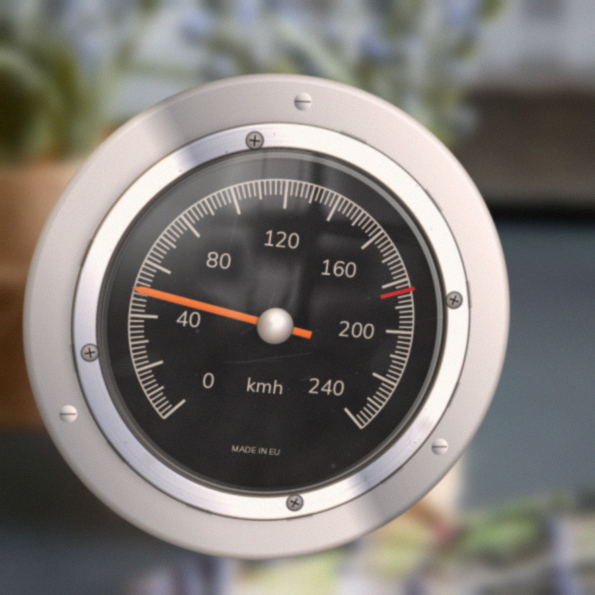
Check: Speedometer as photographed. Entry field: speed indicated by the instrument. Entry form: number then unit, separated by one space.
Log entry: 50 km/h
